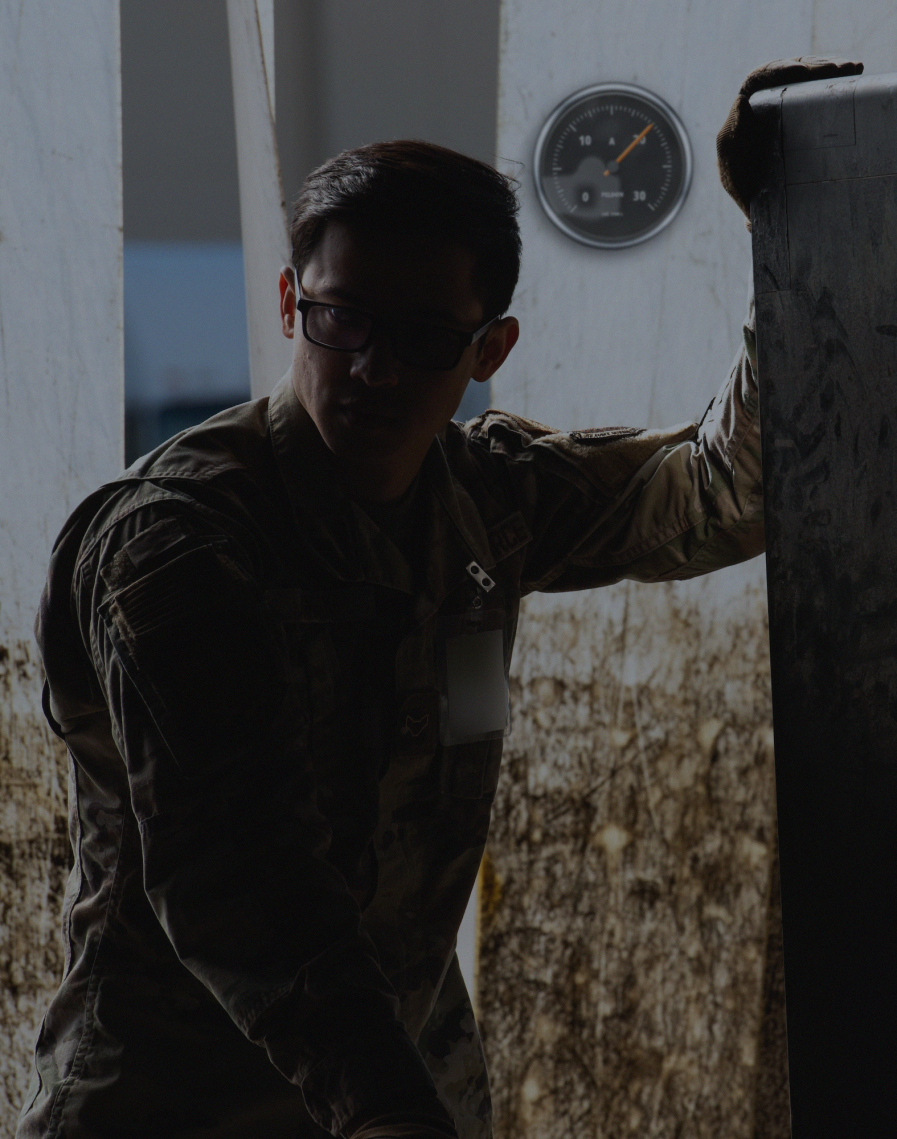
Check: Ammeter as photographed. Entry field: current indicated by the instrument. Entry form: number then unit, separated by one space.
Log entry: 20 A
